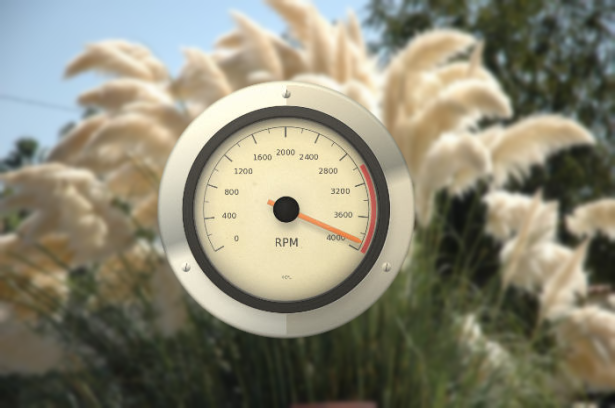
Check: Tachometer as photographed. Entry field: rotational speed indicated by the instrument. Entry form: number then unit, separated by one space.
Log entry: 3900 rpm
